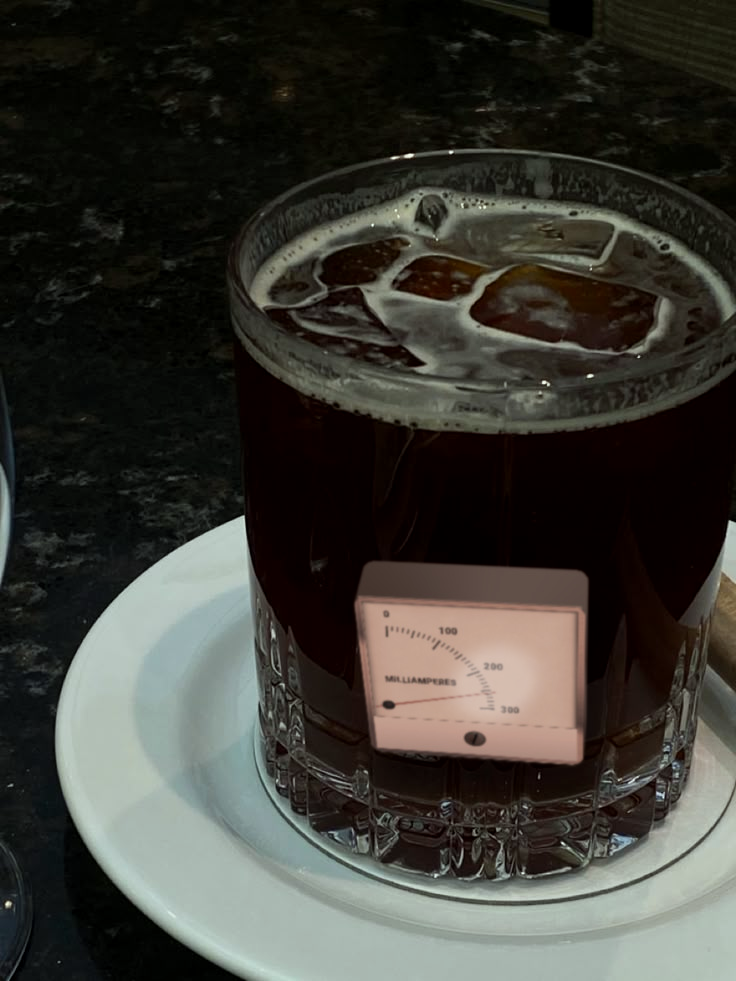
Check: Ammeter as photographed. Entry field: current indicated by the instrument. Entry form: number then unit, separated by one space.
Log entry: 250 mA
